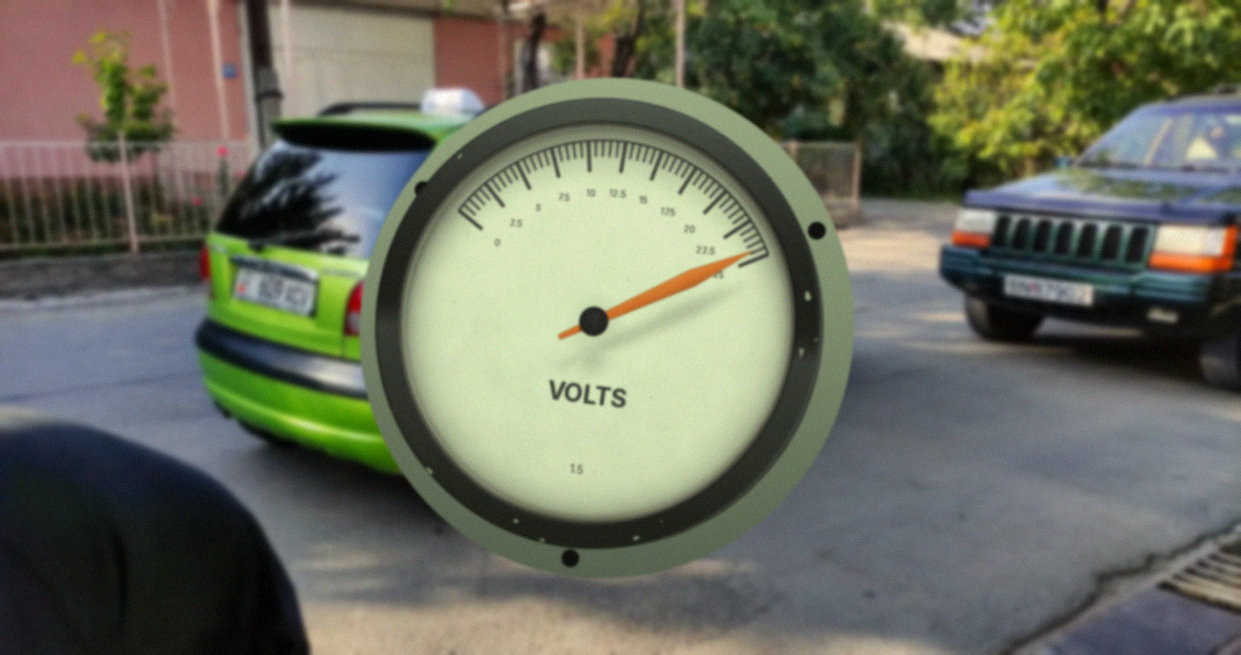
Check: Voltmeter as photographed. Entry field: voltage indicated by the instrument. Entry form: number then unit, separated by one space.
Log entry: 24.5 V
